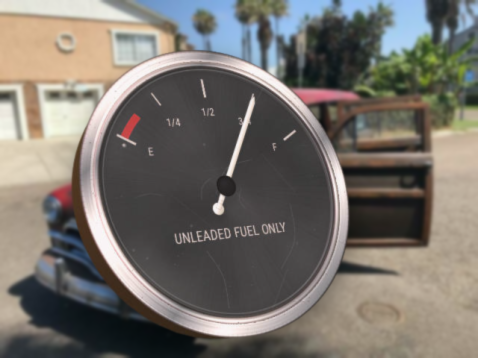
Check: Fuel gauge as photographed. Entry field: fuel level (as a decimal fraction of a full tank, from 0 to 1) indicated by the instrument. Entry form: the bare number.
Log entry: 0.75
